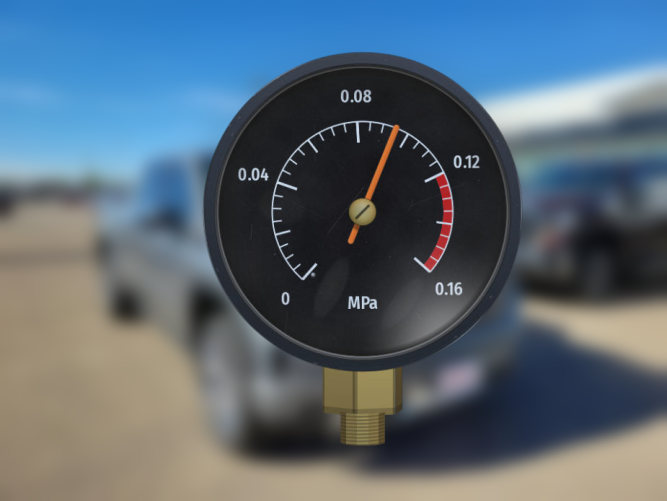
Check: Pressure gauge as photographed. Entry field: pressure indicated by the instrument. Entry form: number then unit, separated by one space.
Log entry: 0.095 MPa
